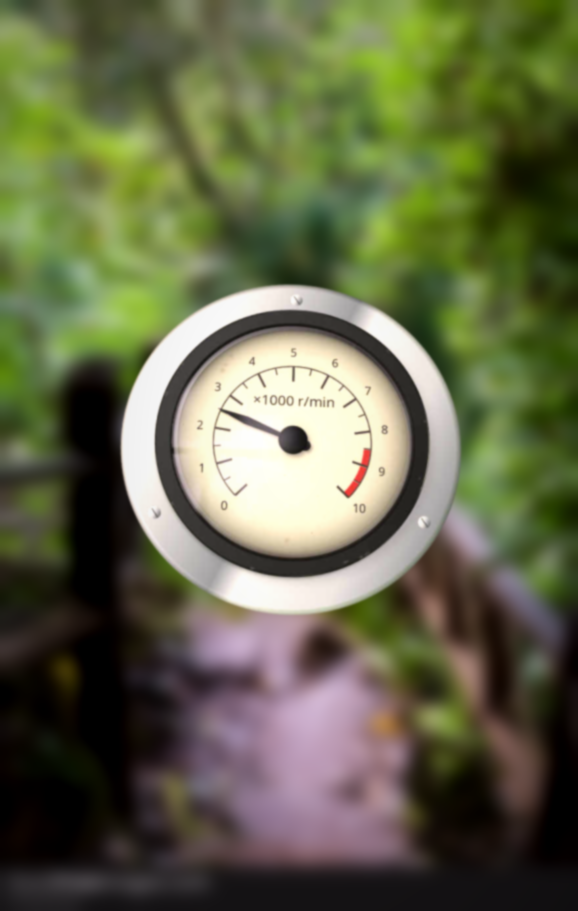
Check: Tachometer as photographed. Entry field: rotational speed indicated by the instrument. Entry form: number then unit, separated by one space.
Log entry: 2500 rpm
